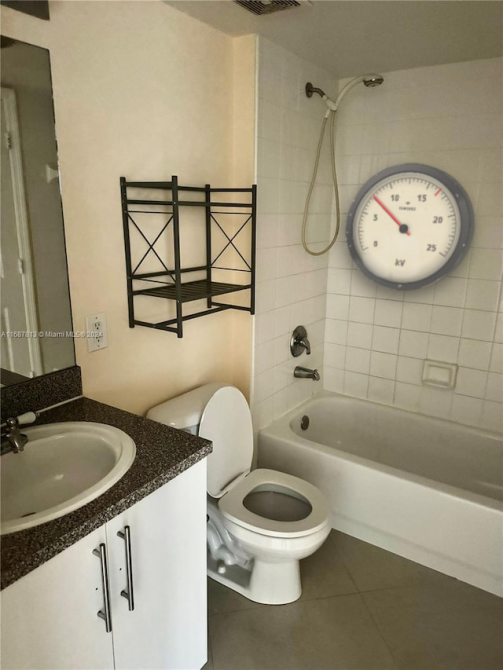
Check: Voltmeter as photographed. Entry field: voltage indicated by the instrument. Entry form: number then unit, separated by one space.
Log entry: 7.5 kV
